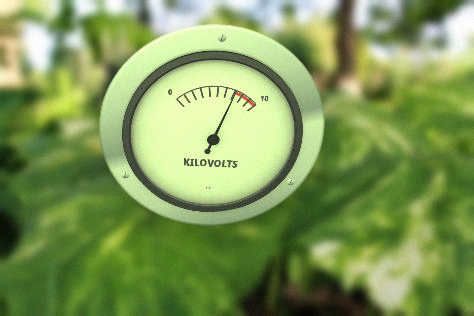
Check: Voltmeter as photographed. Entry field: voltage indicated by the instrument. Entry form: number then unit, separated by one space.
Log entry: 7 kV
